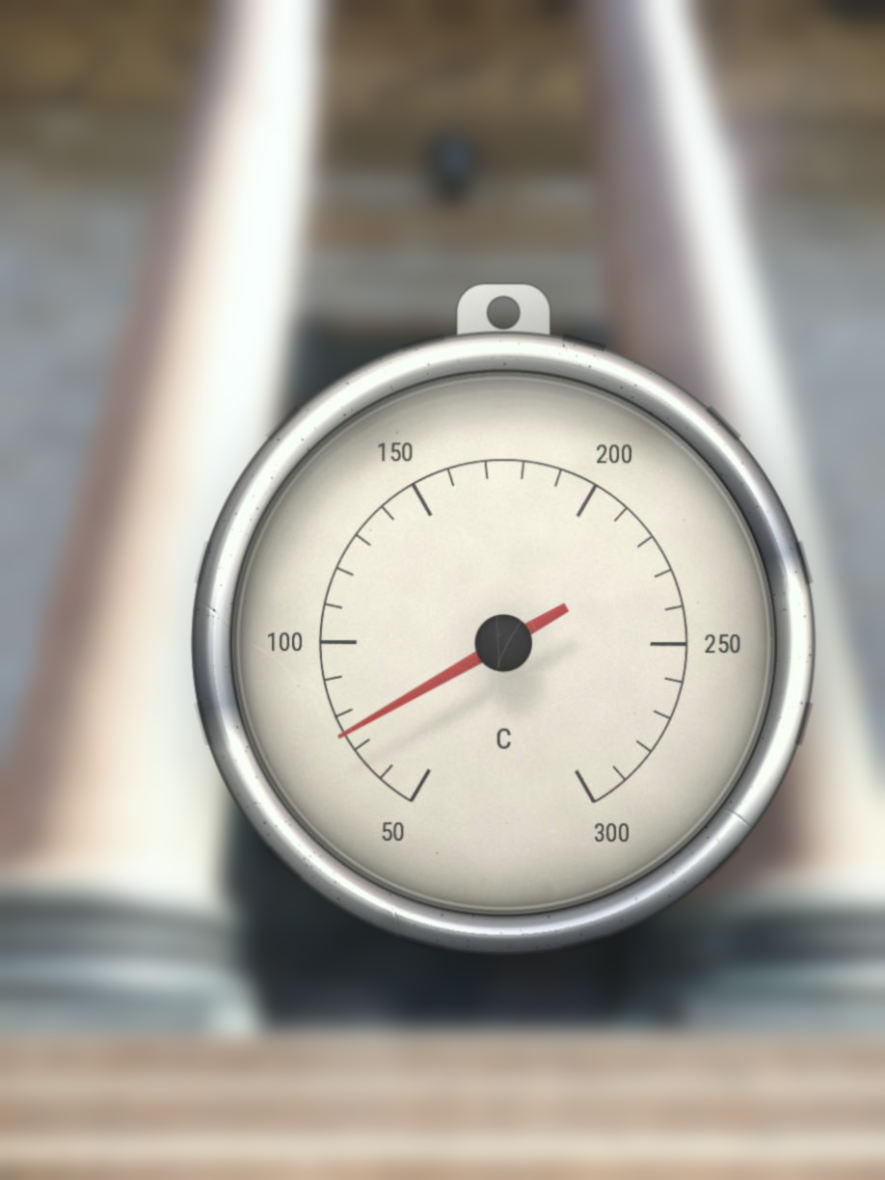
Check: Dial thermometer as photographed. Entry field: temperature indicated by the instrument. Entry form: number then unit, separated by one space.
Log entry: 75 °C
